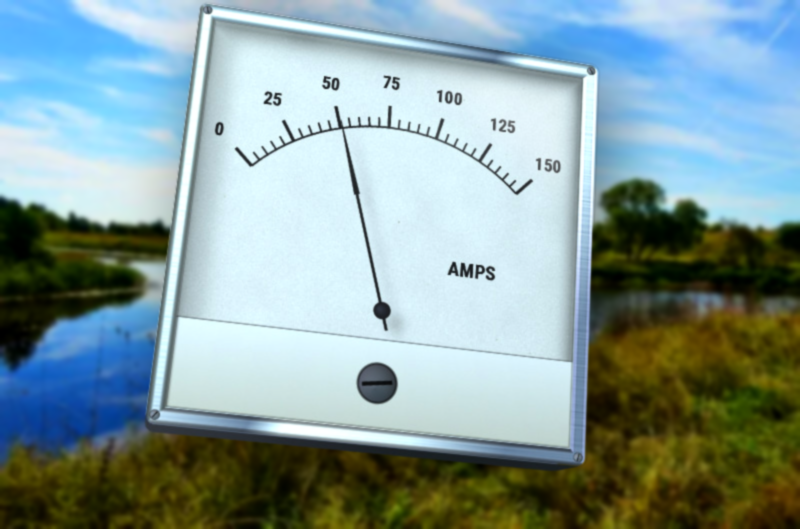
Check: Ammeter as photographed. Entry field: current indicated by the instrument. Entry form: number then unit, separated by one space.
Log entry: 50 A
